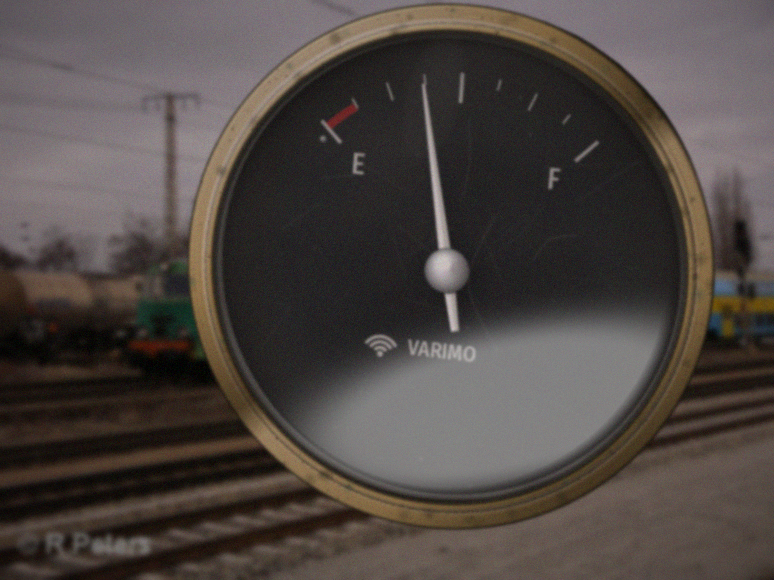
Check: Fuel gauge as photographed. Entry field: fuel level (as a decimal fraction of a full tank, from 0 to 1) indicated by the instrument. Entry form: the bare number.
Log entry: 0.375
